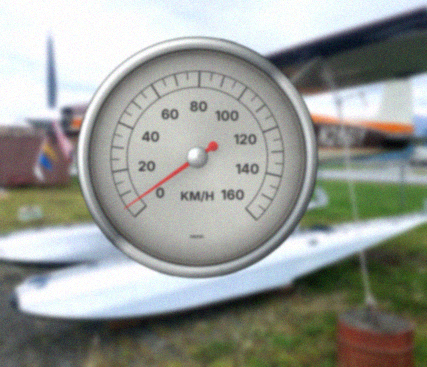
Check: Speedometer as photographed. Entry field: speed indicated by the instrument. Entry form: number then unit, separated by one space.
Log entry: 5 km/h
